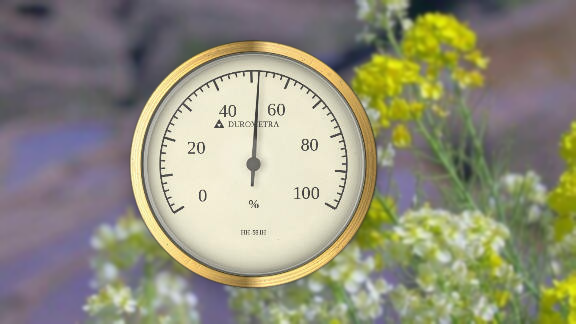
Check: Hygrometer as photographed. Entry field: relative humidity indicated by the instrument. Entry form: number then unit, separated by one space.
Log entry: 52 %
